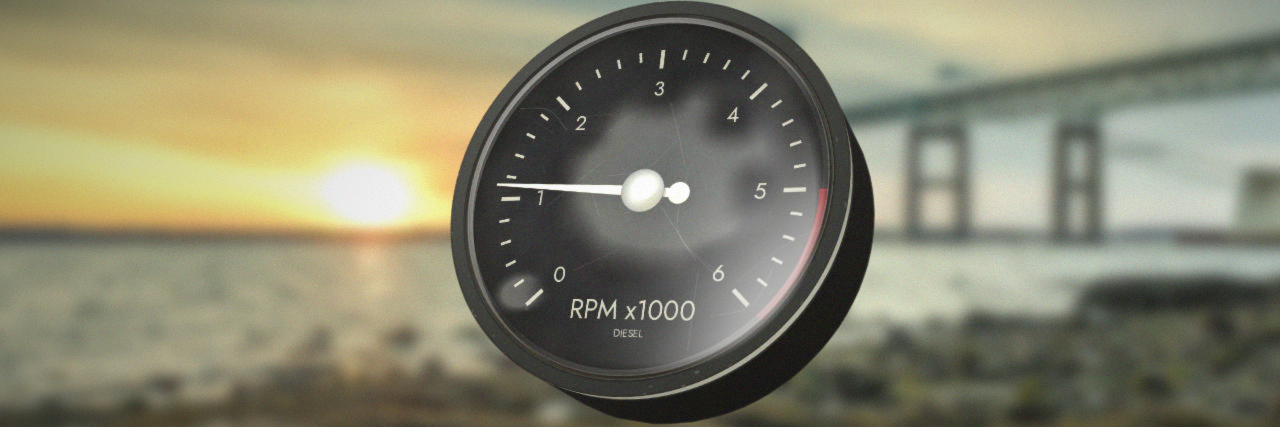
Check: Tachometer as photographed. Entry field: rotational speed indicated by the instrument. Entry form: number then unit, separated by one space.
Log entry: 1100 rpm
